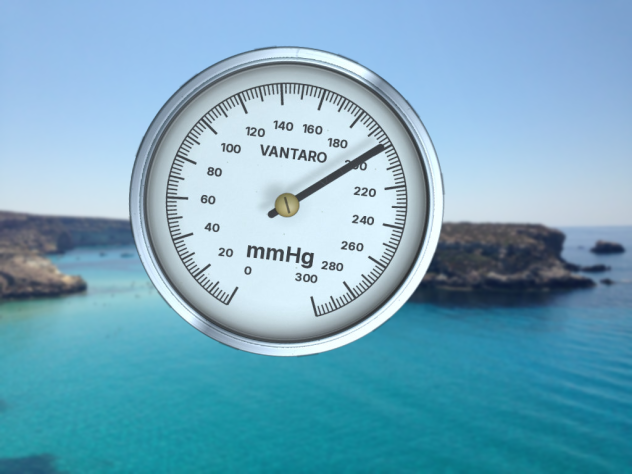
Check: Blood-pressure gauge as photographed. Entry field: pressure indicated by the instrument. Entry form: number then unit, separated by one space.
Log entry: 198 mmHg
